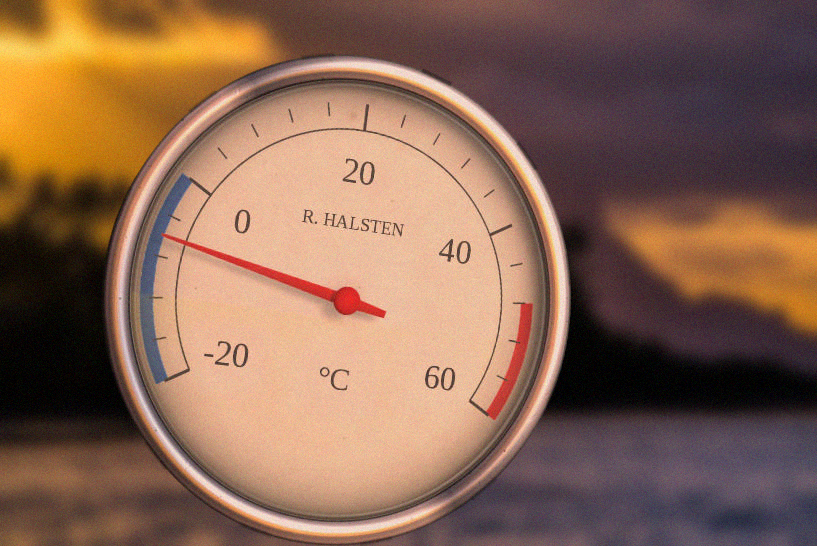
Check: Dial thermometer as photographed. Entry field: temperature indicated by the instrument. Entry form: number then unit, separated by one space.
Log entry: -6 °C
